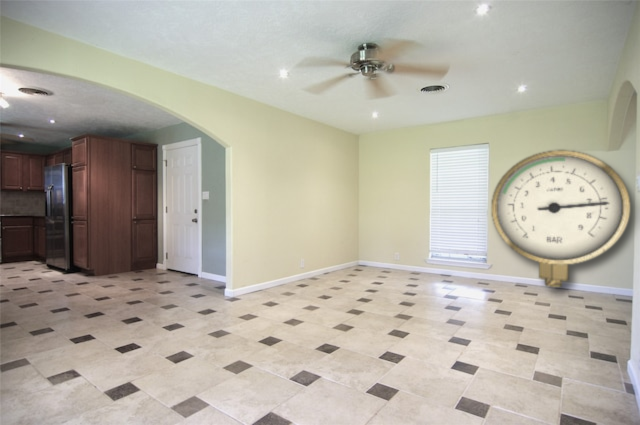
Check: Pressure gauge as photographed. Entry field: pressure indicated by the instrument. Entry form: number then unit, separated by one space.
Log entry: 7.25 bar
